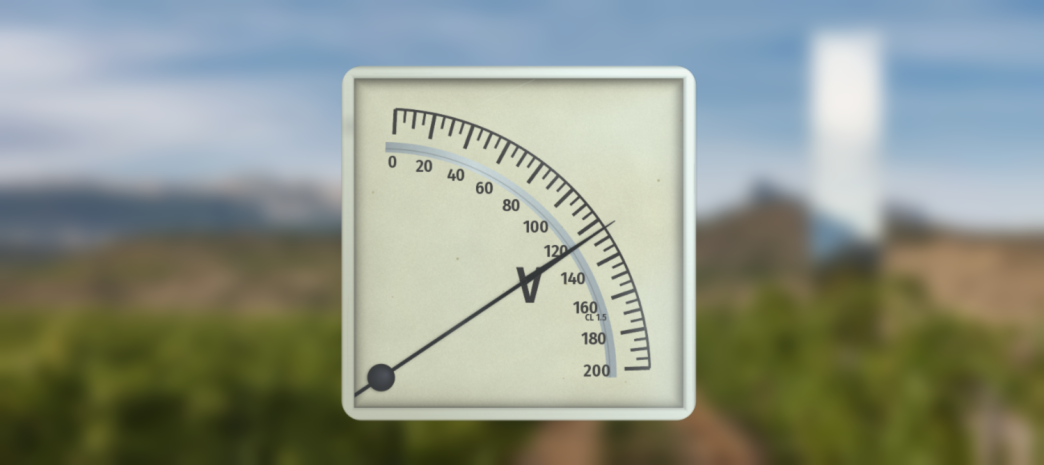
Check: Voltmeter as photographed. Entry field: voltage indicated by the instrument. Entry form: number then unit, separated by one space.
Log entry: 125 V
